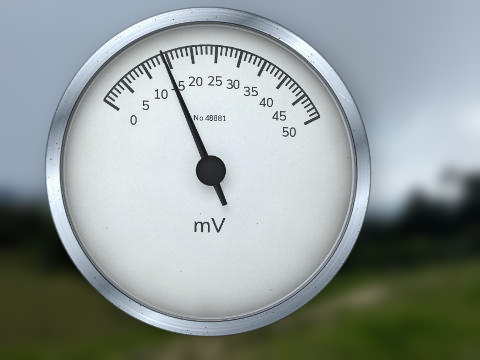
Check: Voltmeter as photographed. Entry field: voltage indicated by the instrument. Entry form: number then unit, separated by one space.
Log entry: 14 mV
